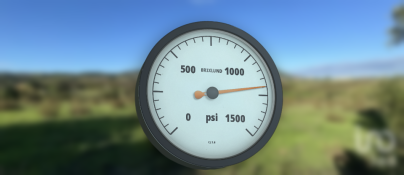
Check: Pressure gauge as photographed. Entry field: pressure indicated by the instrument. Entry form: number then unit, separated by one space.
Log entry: 1200 psi
